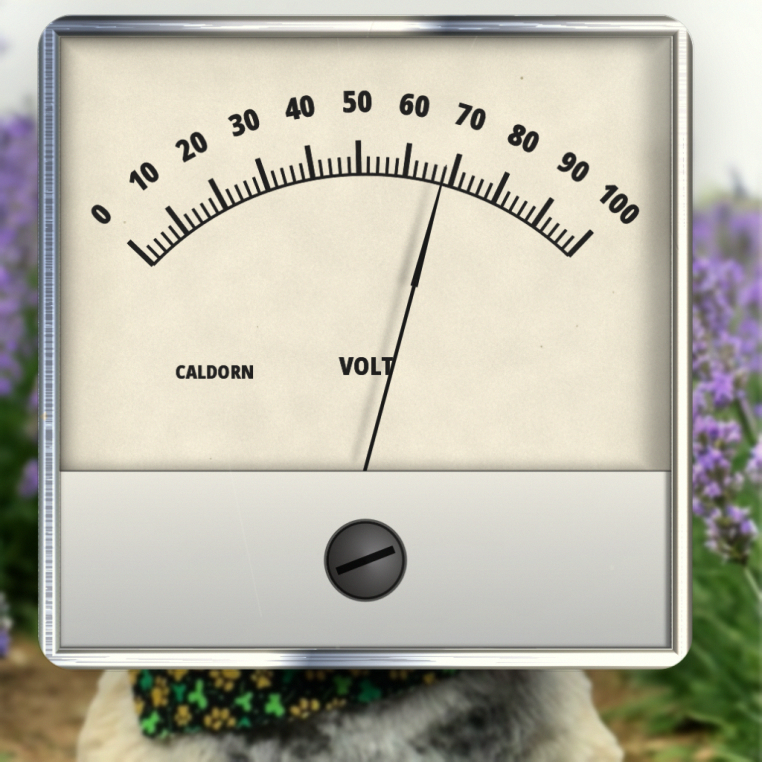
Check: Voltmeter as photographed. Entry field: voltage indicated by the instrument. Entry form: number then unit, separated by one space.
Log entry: 68 V
